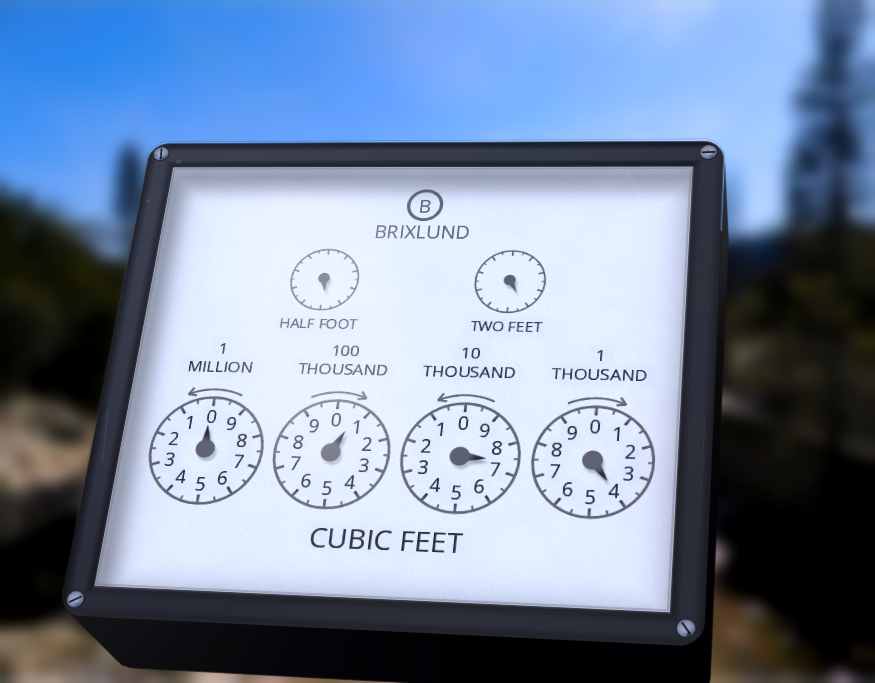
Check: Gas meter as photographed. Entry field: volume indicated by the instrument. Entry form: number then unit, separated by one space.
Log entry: 7400 ft³
